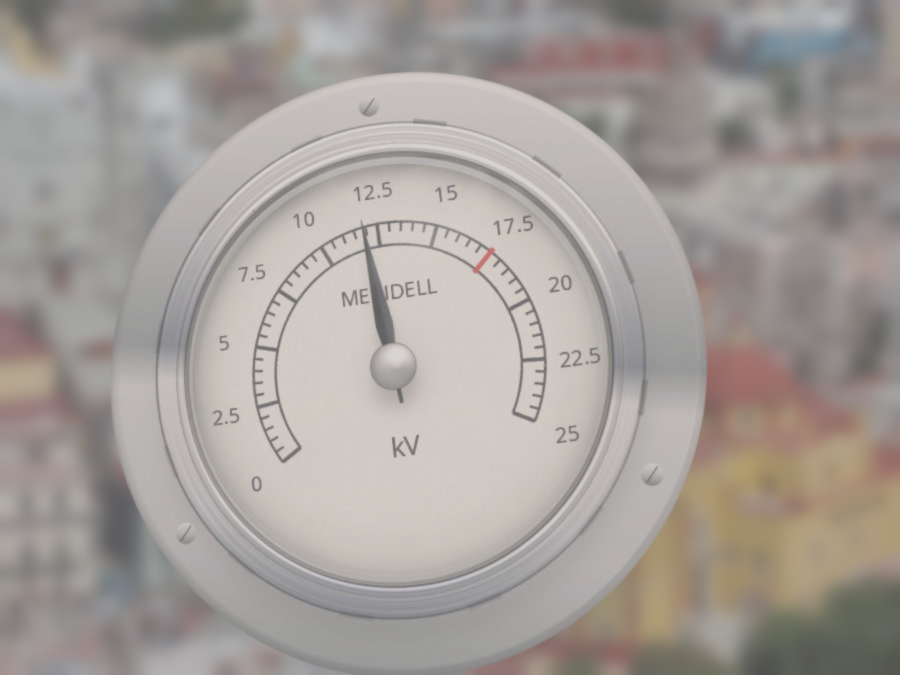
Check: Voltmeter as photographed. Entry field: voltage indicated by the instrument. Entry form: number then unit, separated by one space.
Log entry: 12 kV
